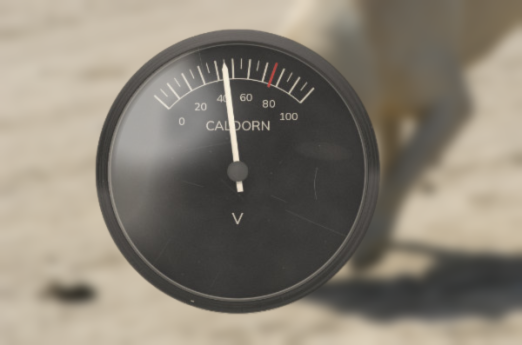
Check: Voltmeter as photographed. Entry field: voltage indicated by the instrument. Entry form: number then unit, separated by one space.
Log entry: 45 V
